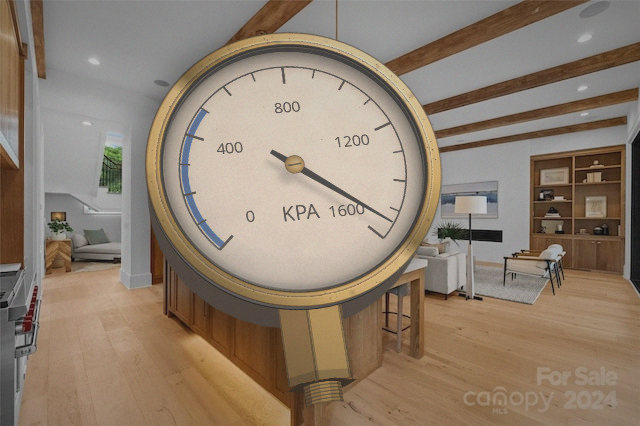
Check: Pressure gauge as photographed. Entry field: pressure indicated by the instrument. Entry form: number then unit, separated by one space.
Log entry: 1550 kPa
